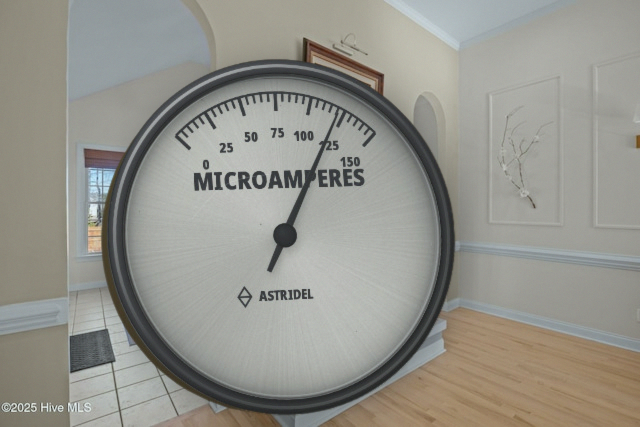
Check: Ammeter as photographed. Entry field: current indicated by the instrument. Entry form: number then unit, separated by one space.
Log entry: 120 µA
